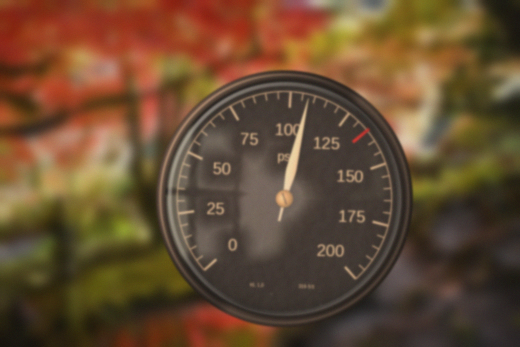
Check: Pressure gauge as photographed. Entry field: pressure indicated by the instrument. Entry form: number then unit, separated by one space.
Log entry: 107.5 psi
